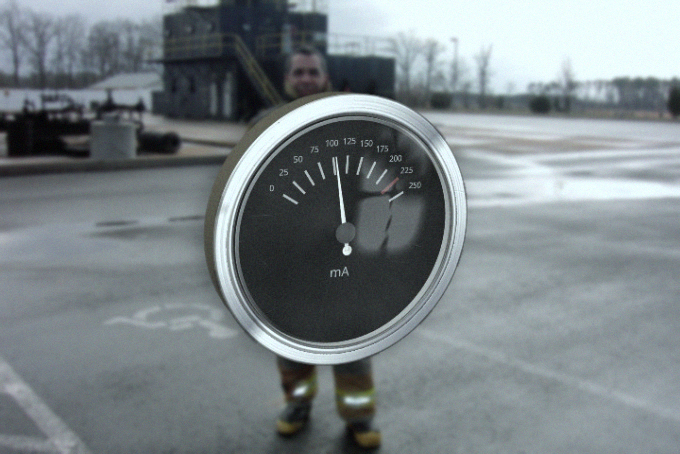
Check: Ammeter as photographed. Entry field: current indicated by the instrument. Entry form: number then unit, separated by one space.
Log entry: 100 mA
